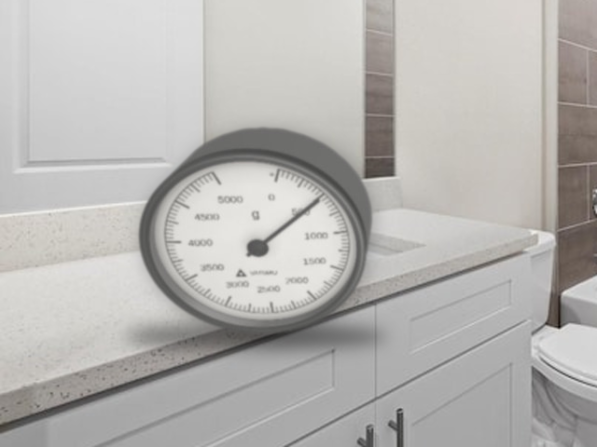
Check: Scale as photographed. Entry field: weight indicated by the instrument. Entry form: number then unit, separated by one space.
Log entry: 500 g
